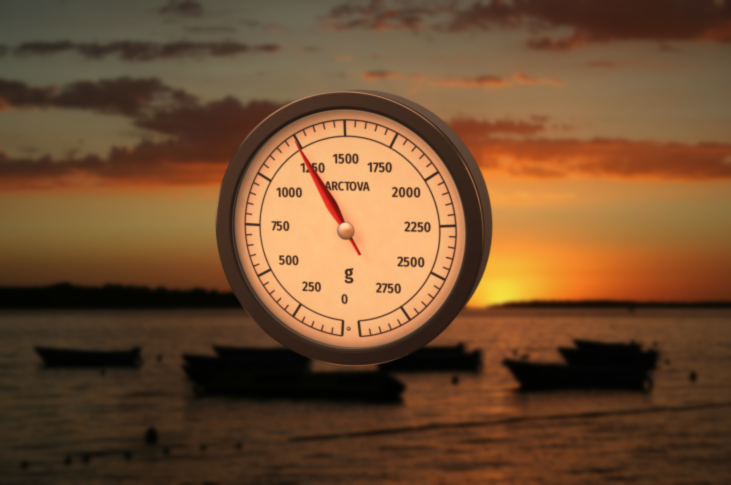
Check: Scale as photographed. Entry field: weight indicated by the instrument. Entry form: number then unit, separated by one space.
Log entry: 1250 g
